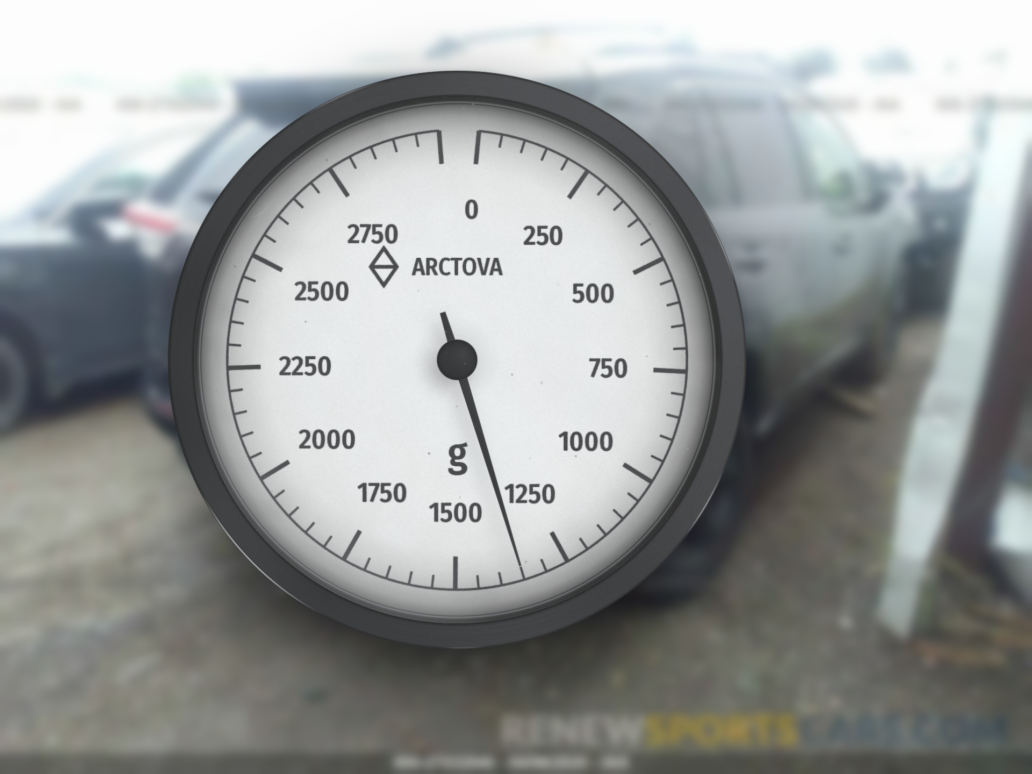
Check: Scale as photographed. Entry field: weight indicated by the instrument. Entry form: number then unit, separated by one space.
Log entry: 1350 g
